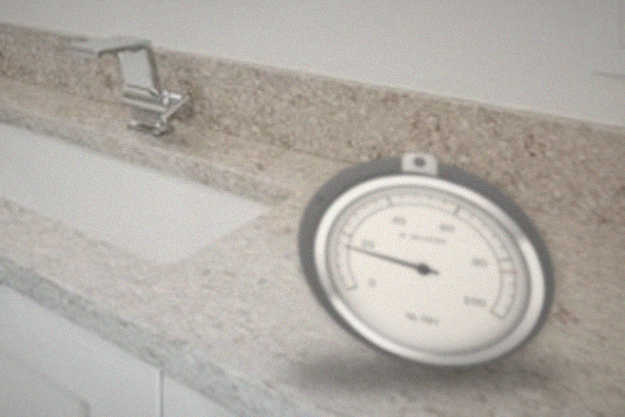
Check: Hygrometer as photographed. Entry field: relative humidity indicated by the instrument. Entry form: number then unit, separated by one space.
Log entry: 16 %
